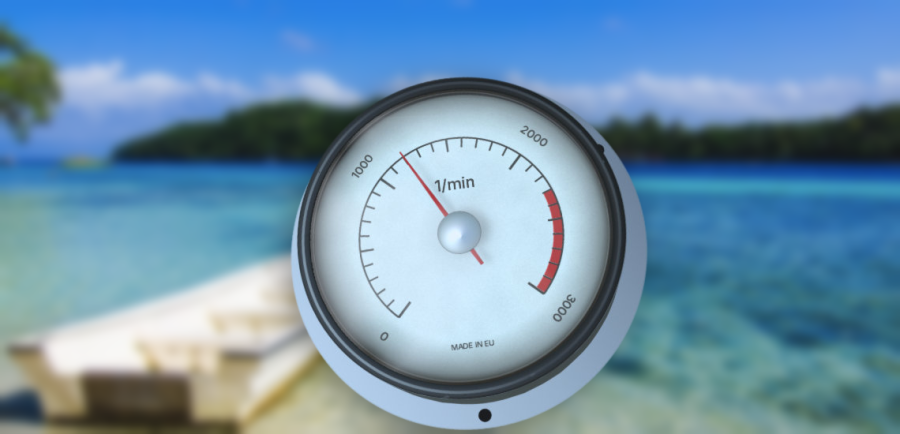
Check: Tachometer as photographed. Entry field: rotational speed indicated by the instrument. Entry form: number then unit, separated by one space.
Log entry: 1200 rpm
